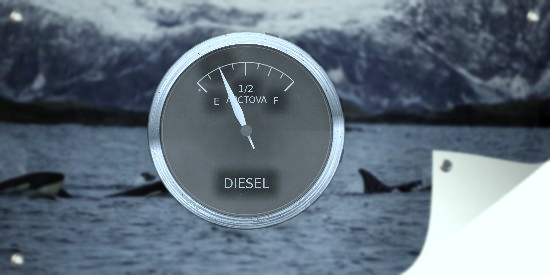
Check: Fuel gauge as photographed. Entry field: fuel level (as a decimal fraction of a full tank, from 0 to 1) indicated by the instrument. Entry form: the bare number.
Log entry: 0.25
